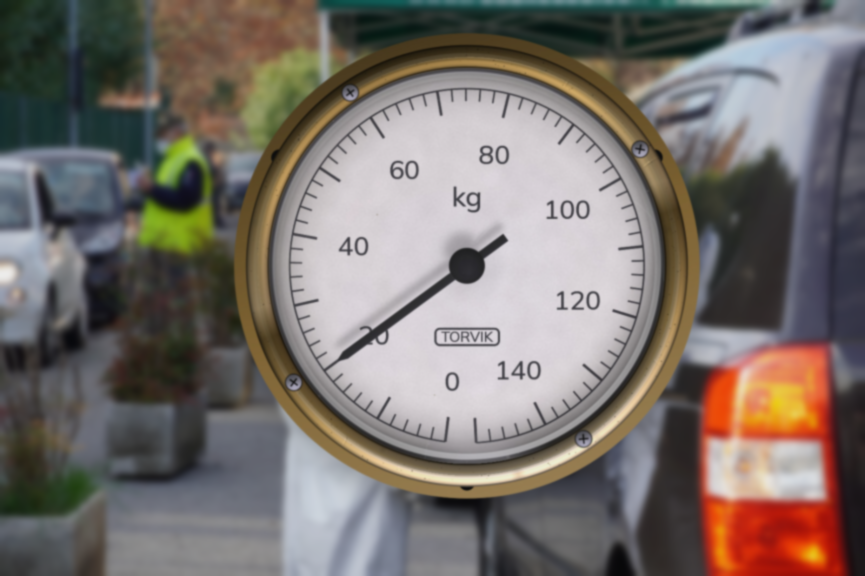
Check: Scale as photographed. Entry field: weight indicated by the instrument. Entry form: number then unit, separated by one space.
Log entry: 20 kg
